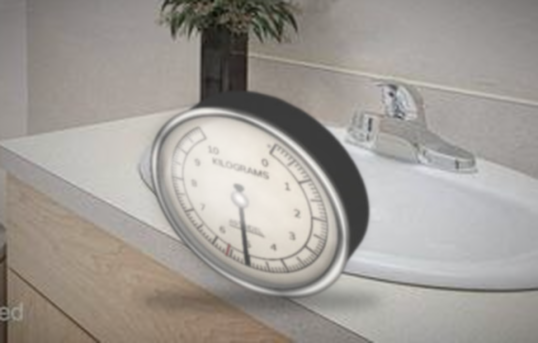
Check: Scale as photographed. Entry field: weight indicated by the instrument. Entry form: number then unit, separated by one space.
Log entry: 5 kg
